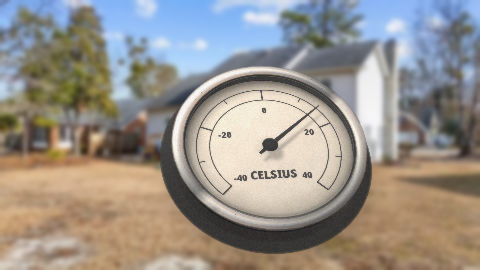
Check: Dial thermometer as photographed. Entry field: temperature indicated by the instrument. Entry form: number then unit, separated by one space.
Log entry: 15 °C
